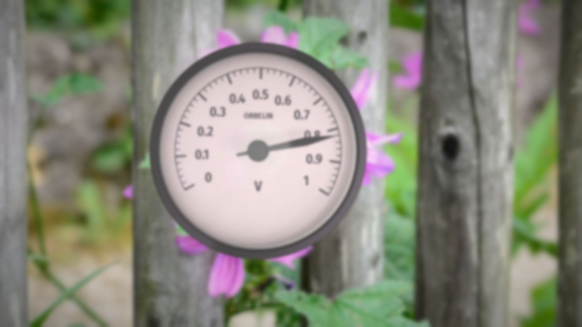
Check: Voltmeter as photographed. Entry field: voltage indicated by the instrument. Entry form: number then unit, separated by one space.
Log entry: 0.82 V
